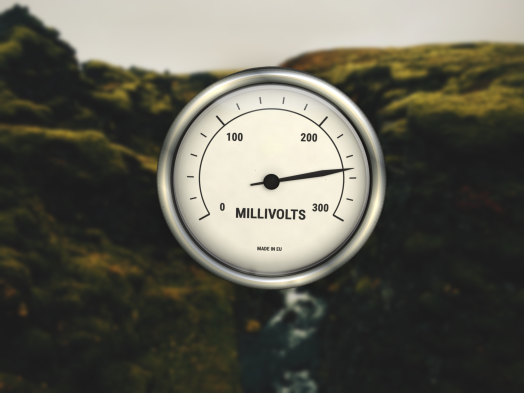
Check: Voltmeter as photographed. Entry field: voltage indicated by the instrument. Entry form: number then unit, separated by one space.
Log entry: 250 mV
